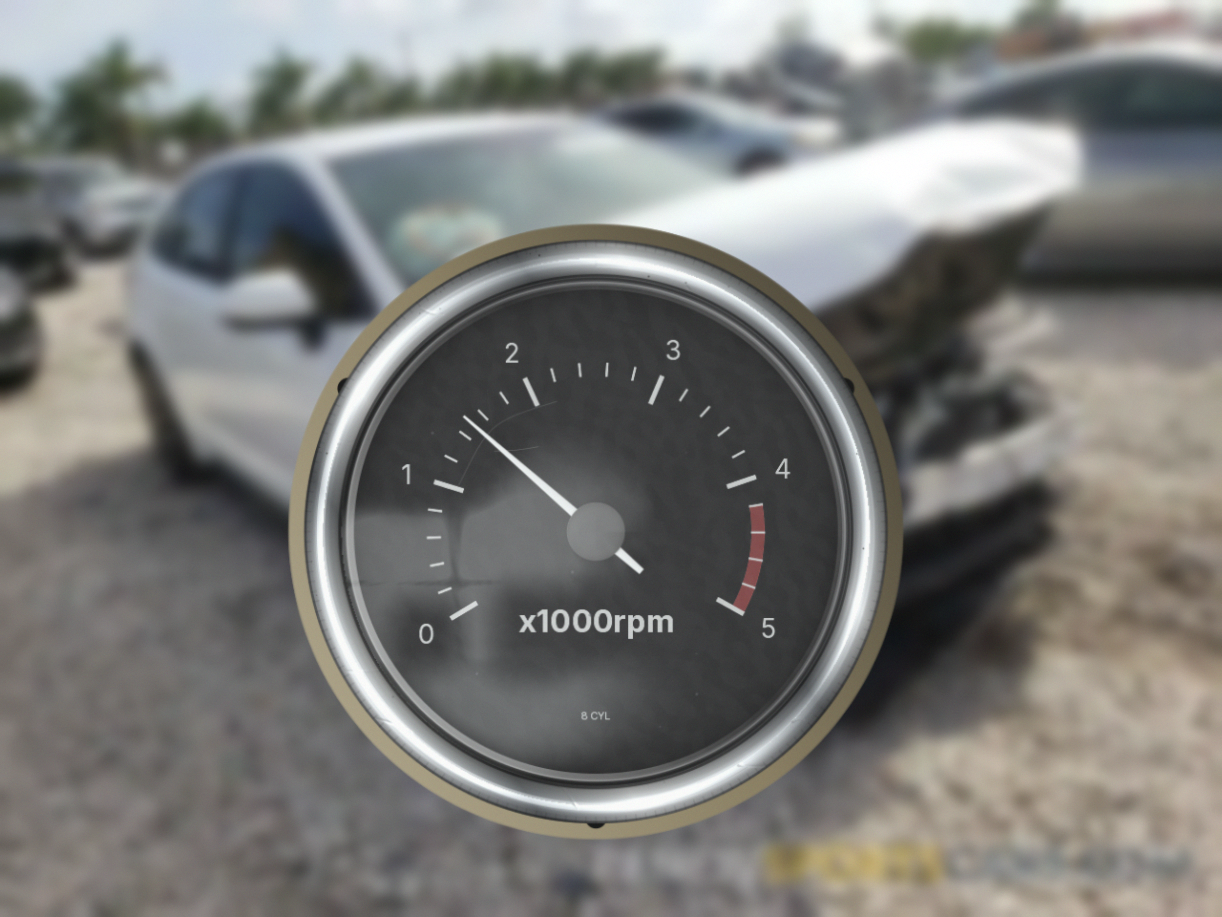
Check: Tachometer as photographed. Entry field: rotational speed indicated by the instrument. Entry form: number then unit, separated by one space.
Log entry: 1500 rpm
